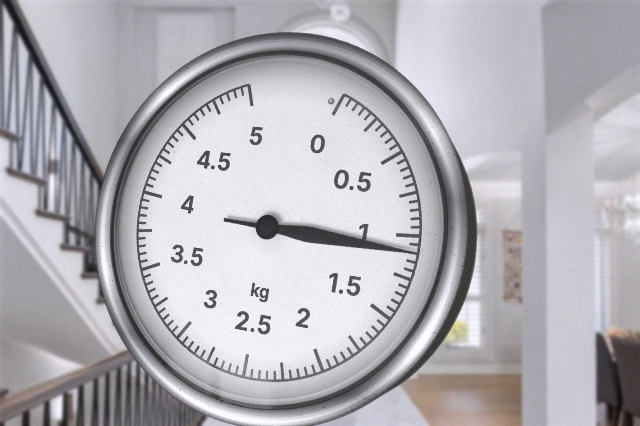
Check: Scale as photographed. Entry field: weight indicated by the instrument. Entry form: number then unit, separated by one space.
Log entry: 1.1 kg
